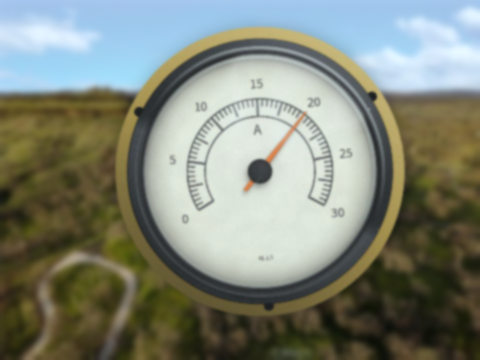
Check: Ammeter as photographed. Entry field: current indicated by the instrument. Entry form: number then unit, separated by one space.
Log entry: 20 A
